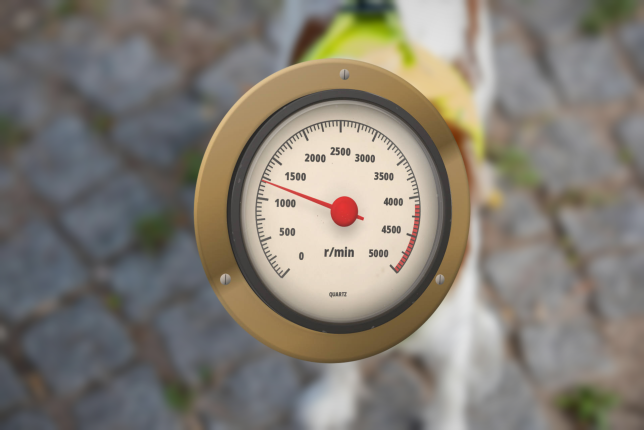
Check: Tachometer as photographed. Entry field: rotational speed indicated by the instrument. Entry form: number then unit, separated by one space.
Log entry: 1200 rpm
